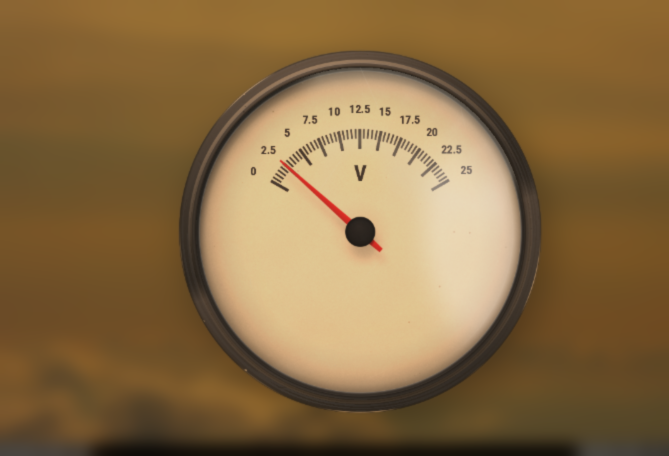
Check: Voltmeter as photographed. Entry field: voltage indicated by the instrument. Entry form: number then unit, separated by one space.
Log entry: 2.5 V
